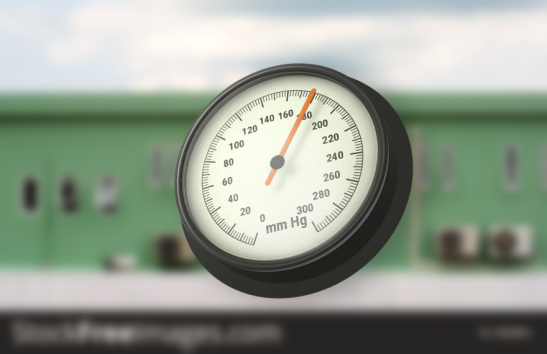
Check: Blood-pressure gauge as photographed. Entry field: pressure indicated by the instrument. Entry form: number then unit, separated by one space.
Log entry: 180 mmHg
